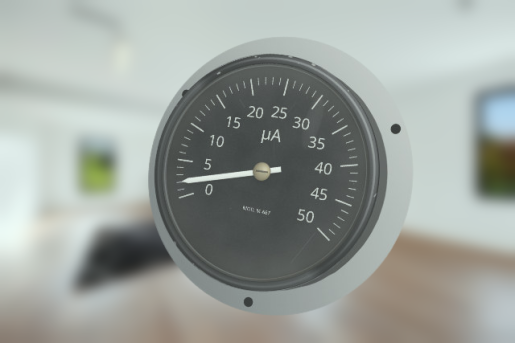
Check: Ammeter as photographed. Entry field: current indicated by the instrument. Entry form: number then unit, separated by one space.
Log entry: 2 µA
